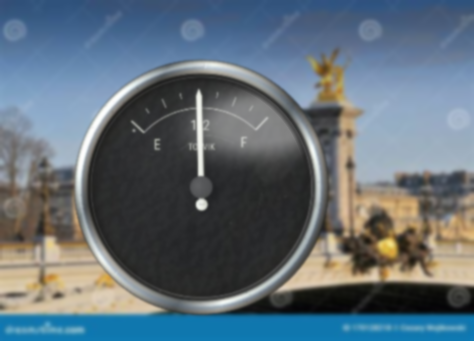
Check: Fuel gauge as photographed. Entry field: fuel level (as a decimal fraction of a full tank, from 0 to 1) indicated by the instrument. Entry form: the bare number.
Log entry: 0.5
